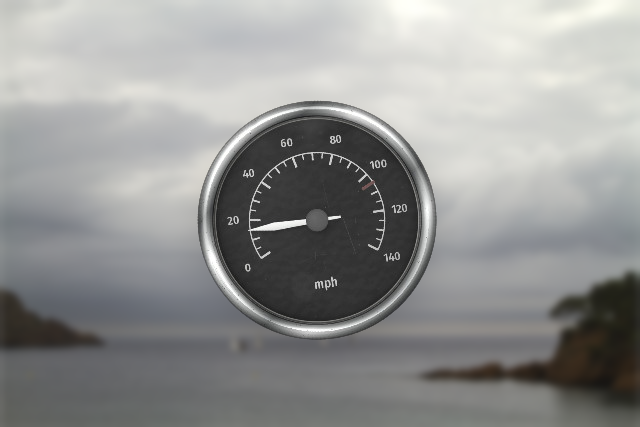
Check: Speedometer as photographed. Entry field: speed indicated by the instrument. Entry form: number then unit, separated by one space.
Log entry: 15 mph
